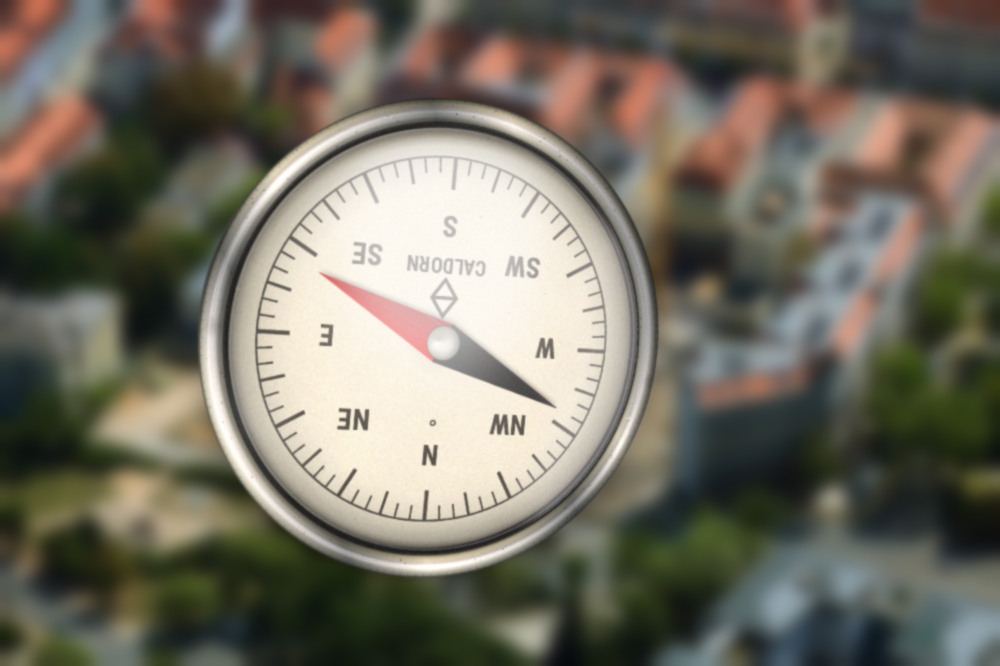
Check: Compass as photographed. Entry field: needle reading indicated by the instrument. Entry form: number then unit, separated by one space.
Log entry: 115 °
